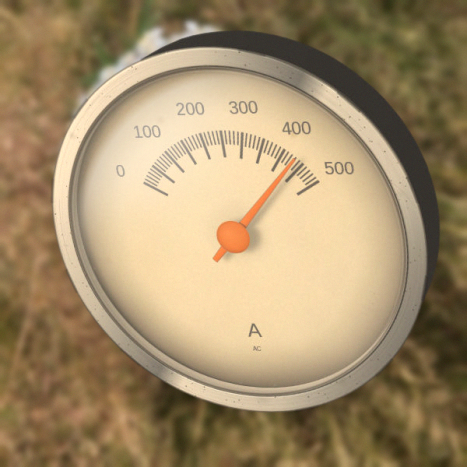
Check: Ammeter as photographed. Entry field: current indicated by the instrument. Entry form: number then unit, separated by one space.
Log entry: 430 A
